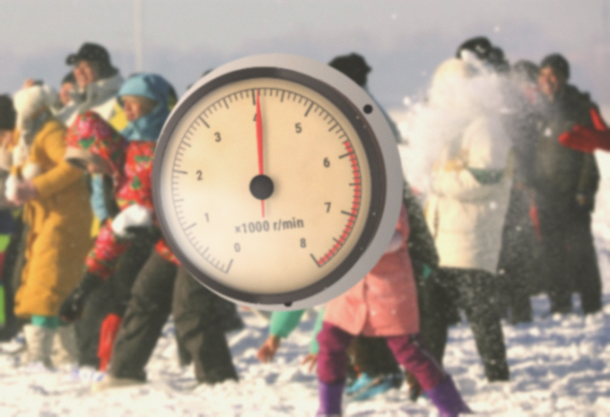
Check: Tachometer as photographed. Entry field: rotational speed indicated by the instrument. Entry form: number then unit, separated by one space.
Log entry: 4100 rpm
